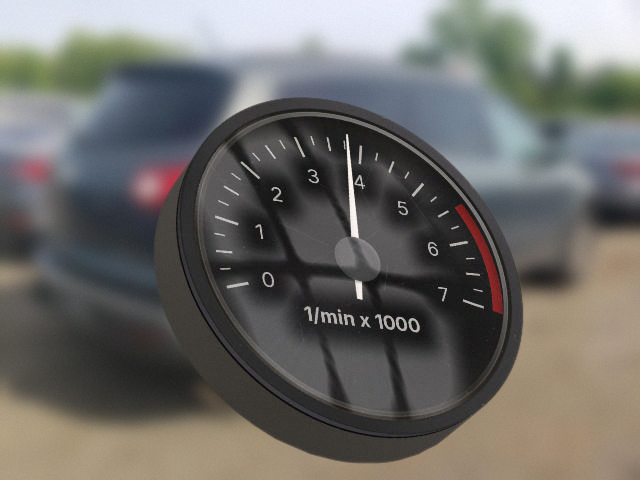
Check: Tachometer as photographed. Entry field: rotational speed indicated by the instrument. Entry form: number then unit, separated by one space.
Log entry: 3750 rpm
